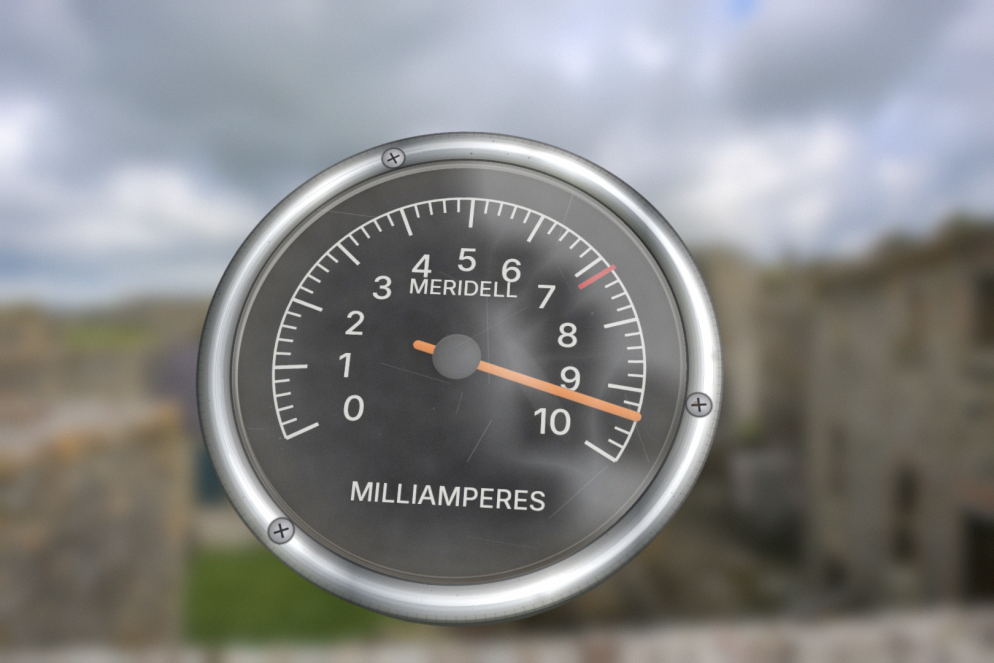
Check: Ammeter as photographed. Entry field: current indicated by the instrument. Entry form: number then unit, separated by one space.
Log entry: 9.4 mA
